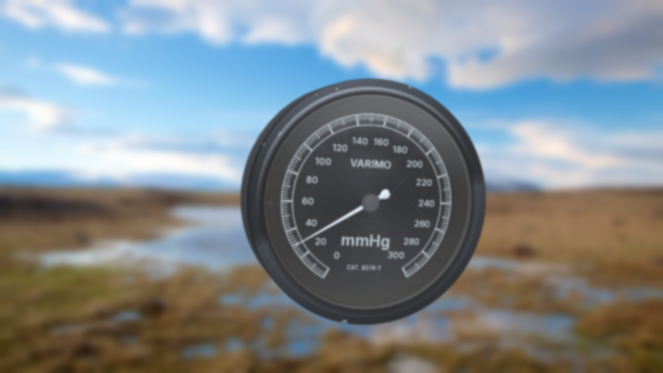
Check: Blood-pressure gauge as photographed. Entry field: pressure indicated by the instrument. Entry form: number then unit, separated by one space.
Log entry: 30 mmHg
